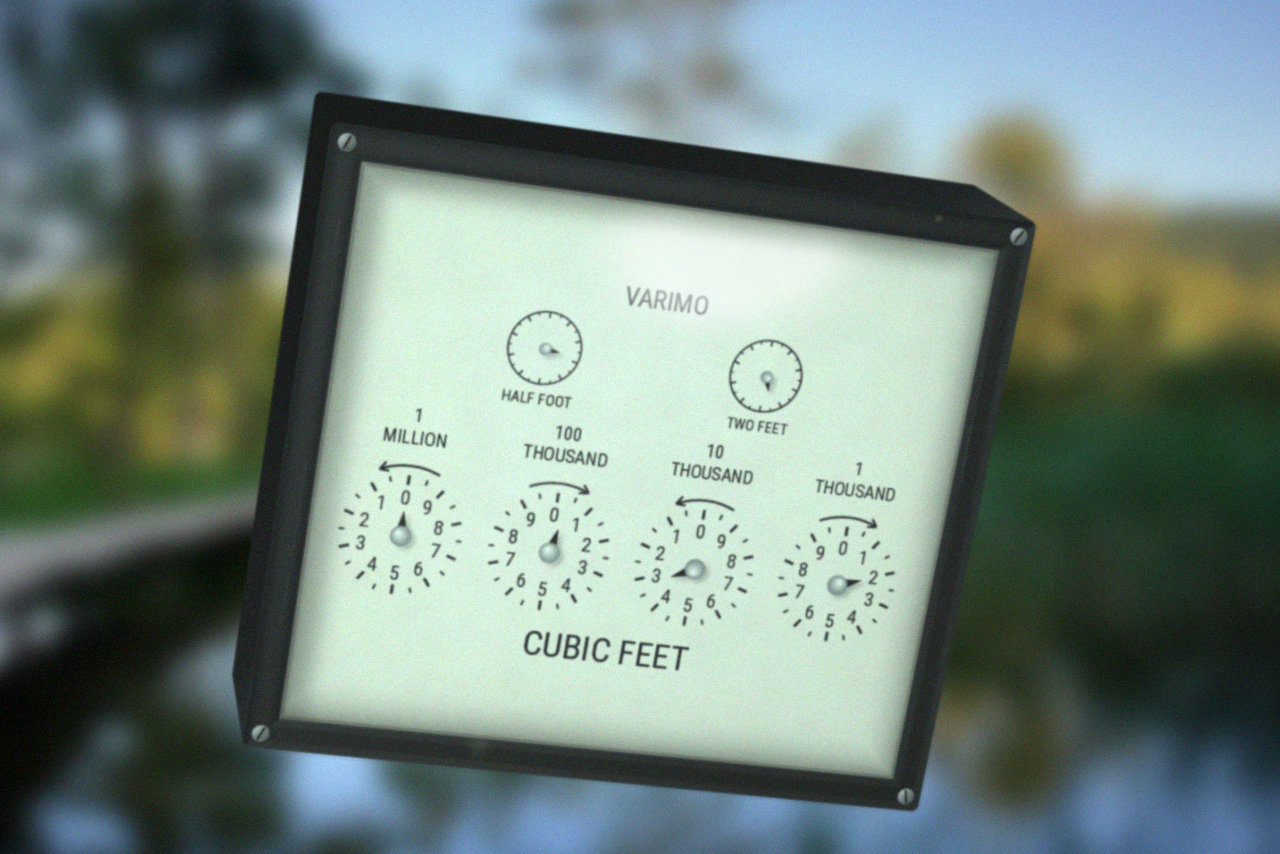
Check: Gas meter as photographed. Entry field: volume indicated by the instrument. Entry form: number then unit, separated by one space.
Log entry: 3200 ft³
